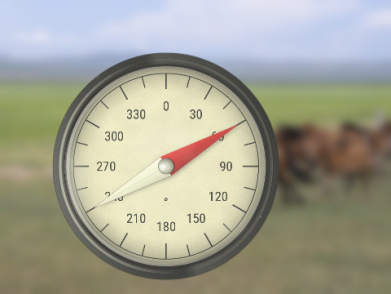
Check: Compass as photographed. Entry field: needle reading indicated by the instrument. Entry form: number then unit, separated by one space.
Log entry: 60 °
